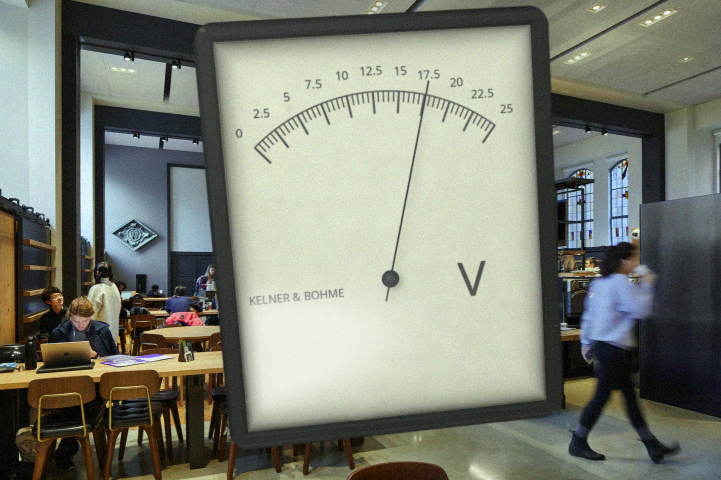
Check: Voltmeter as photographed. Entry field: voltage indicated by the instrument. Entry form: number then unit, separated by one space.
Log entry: 17.5 V
